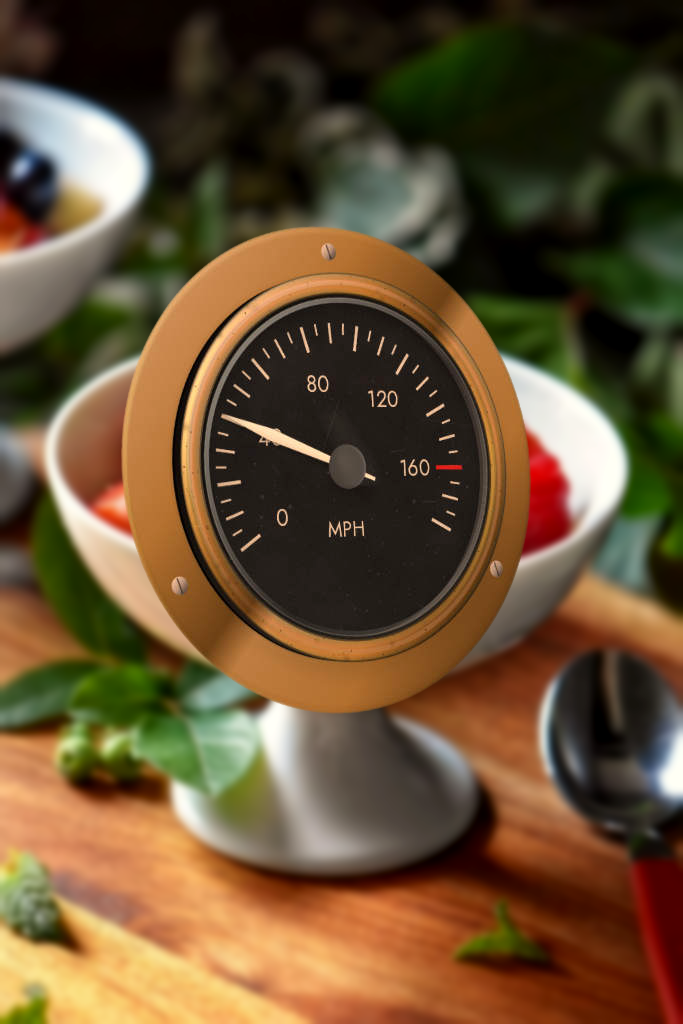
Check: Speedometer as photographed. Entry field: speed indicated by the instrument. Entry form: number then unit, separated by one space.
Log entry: 40 mph
